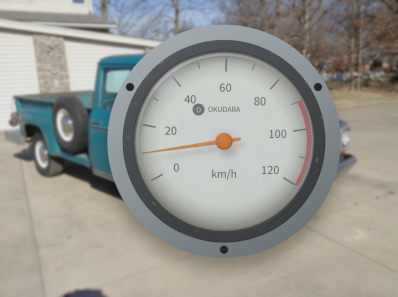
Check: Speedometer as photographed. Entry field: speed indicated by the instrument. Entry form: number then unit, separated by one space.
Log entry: 10 km/h
